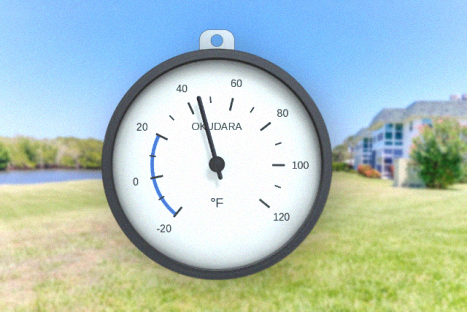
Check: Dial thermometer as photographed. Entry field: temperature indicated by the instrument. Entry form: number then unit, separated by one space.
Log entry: 45 °F
